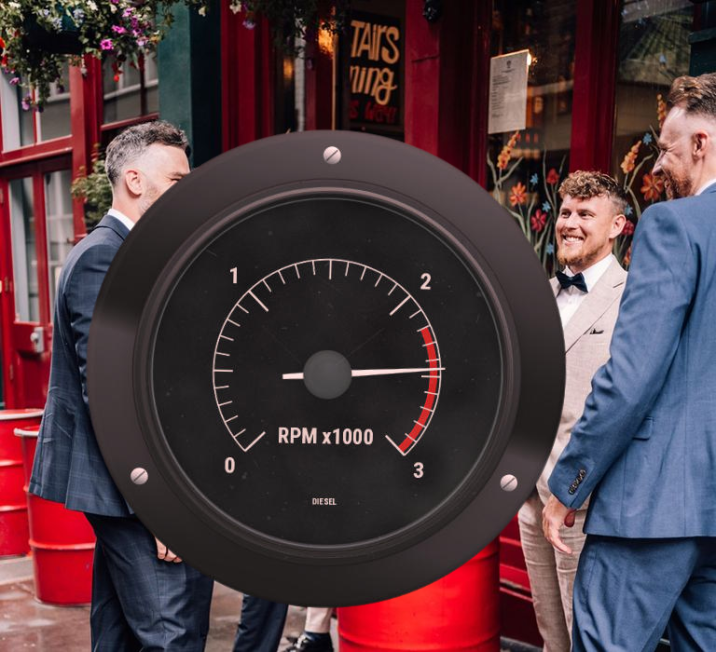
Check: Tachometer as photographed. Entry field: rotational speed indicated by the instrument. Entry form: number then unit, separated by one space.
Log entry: 2450 rpm
